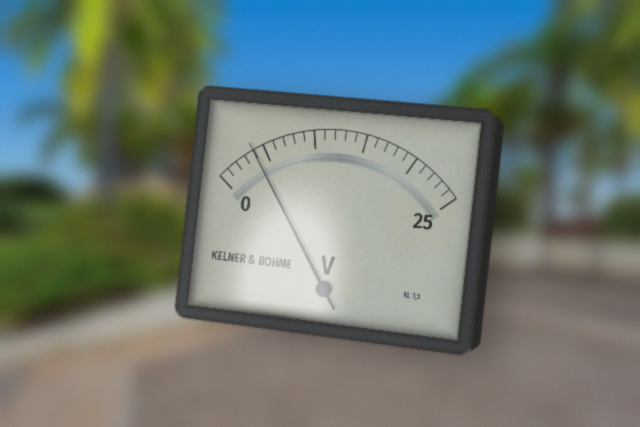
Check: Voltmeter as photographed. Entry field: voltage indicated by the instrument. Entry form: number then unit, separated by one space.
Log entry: 4 V
